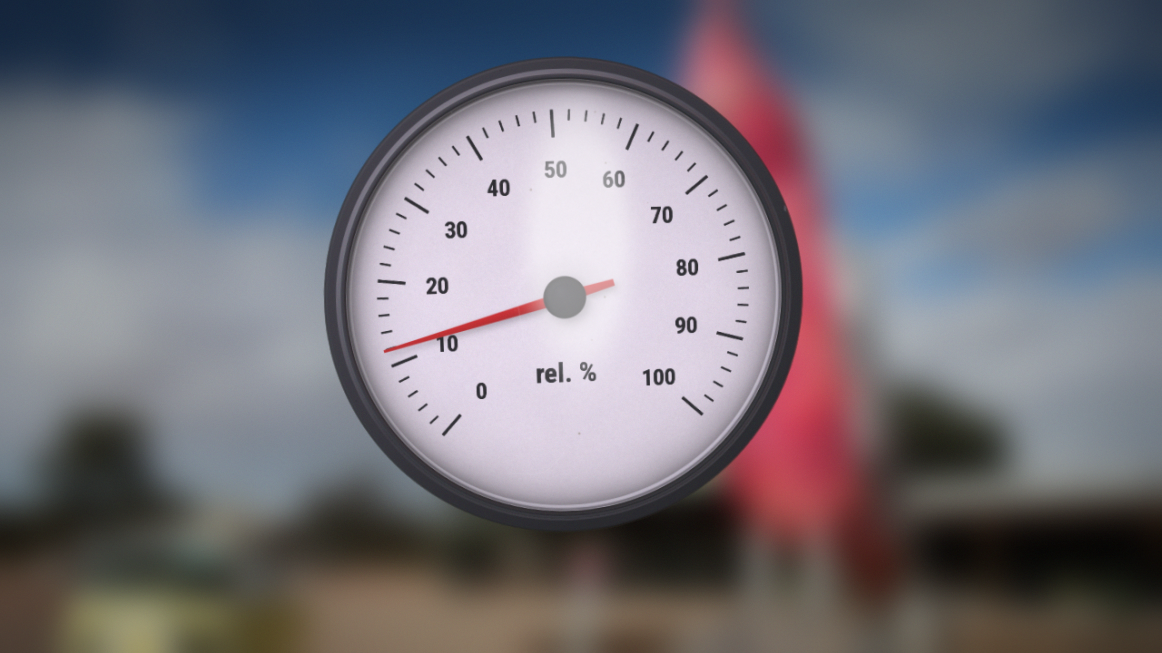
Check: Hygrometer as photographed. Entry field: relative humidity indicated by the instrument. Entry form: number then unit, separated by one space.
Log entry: 12 %
